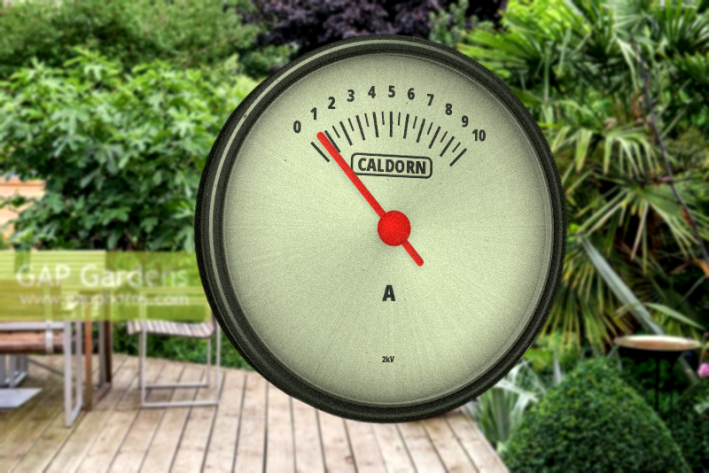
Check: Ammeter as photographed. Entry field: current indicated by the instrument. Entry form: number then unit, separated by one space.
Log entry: 0.5 A
